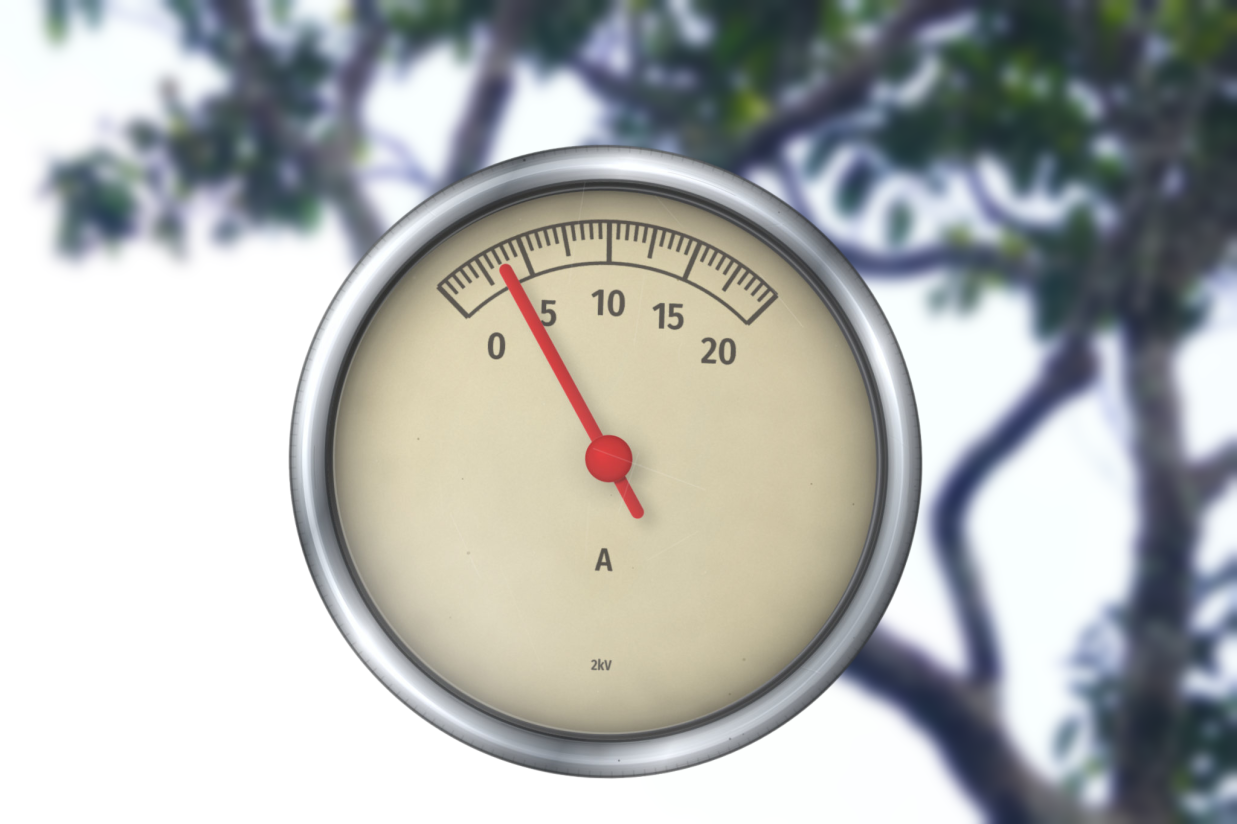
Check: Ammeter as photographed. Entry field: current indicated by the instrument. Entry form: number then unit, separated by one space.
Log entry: 3.5 A
